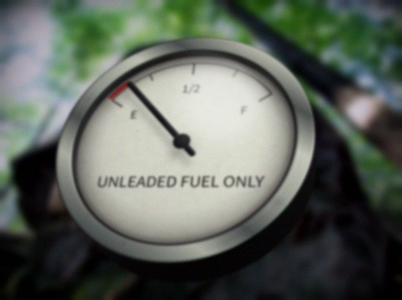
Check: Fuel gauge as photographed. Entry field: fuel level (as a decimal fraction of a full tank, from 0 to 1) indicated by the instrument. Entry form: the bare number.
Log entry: 0.125
